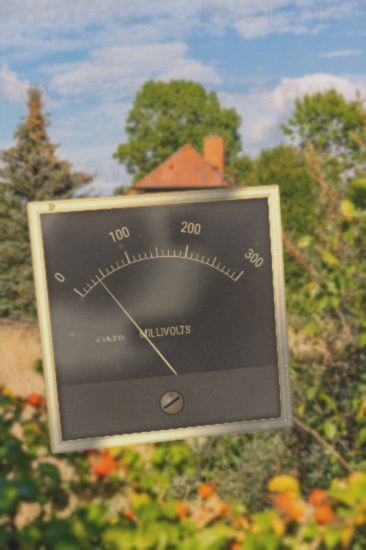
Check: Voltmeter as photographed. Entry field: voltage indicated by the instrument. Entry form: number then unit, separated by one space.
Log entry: 40 mV
